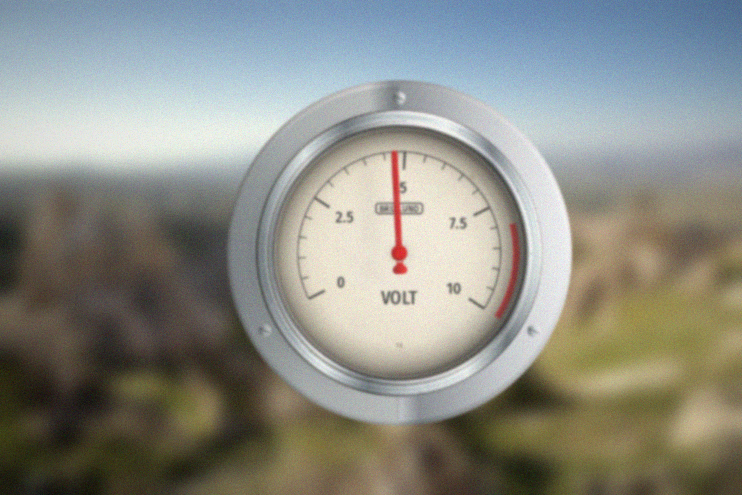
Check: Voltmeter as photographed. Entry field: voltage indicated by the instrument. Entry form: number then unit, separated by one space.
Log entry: 4.75 V
